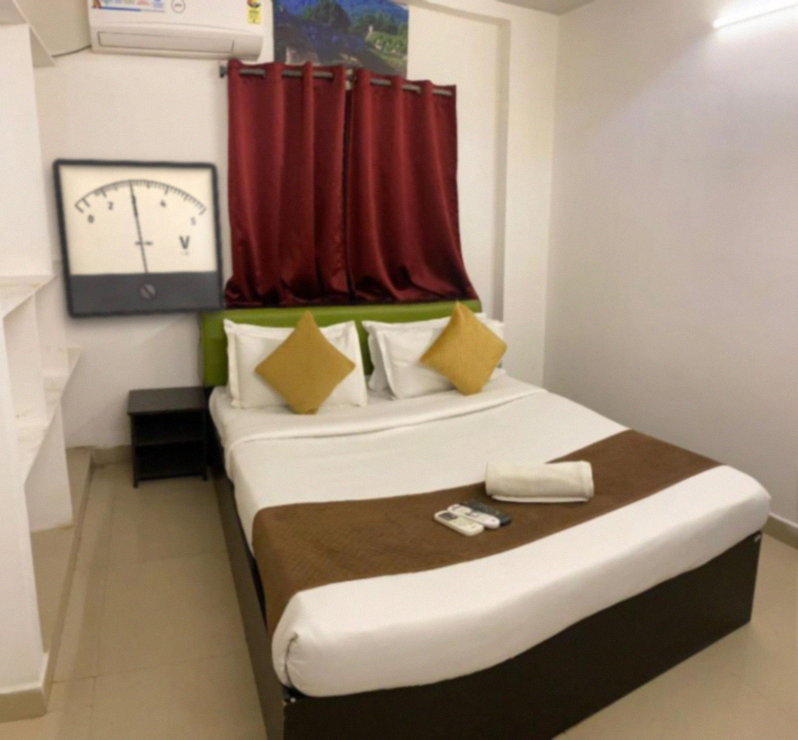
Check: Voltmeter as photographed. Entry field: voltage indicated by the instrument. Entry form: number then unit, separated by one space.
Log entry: 3 V
